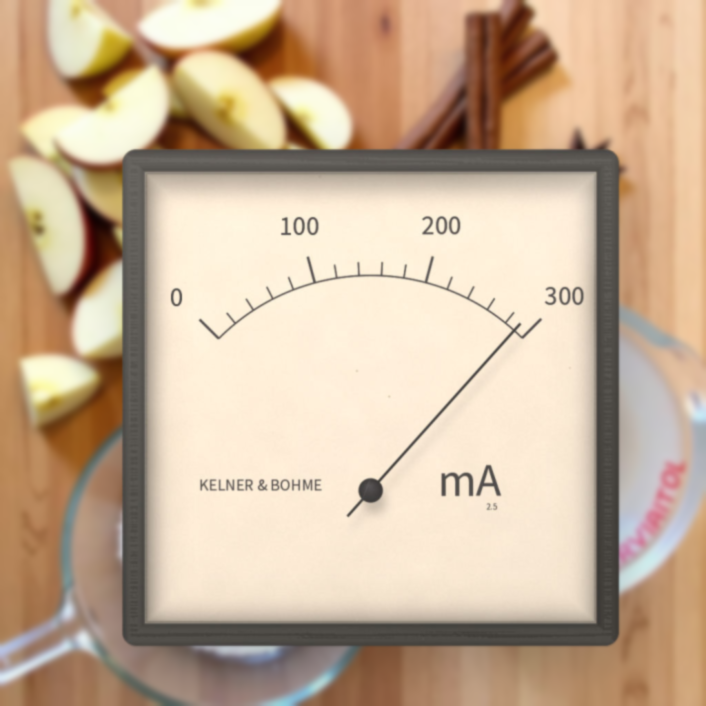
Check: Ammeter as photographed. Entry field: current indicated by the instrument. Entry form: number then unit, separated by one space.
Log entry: 290 mA
